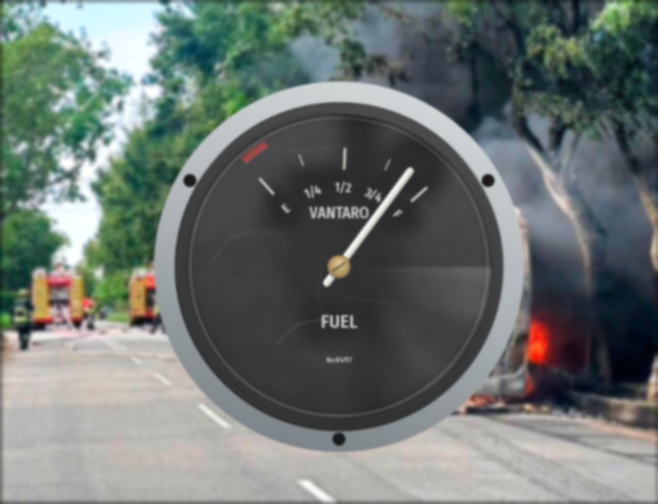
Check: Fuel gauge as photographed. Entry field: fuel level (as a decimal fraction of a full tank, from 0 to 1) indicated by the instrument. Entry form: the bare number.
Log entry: 0.875
